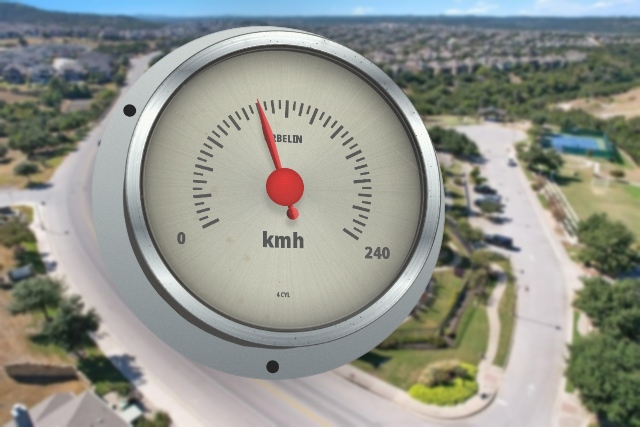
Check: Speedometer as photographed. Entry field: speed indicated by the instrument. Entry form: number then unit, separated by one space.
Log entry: 100 km/h
